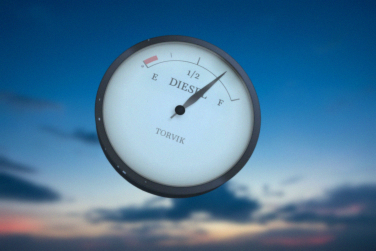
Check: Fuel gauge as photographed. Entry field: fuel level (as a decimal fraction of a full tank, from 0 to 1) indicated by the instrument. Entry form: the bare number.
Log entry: 0.75
